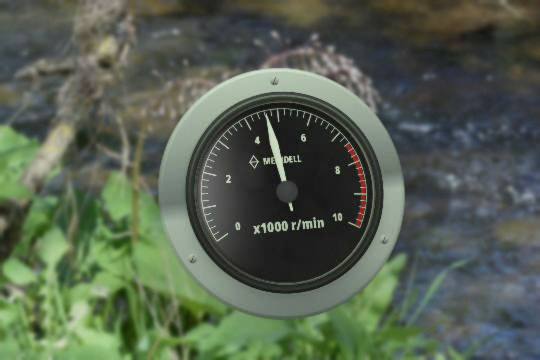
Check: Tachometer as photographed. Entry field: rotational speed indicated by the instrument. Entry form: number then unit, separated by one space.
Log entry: 4600 rpm
